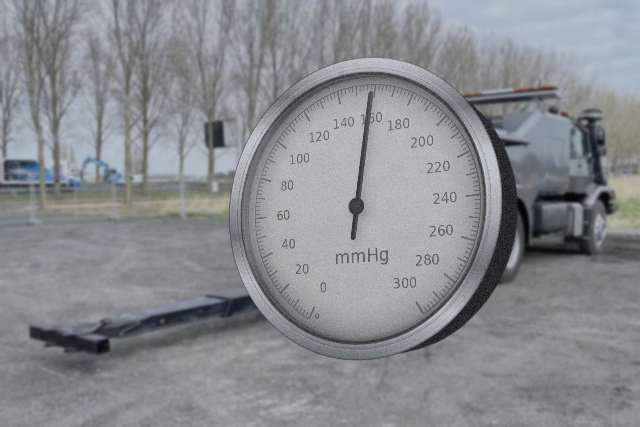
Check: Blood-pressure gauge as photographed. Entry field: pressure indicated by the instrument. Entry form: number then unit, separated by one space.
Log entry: 160 mmHg
